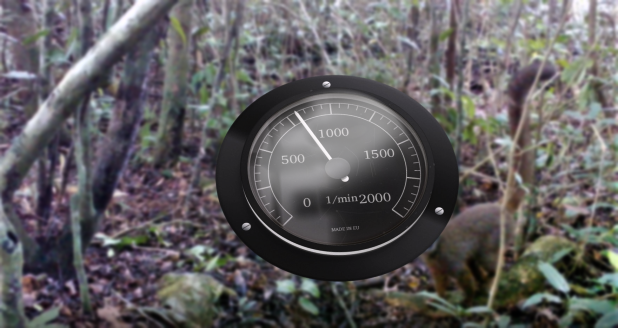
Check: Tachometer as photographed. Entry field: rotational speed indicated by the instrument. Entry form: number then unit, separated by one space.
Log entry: 800 rpm
